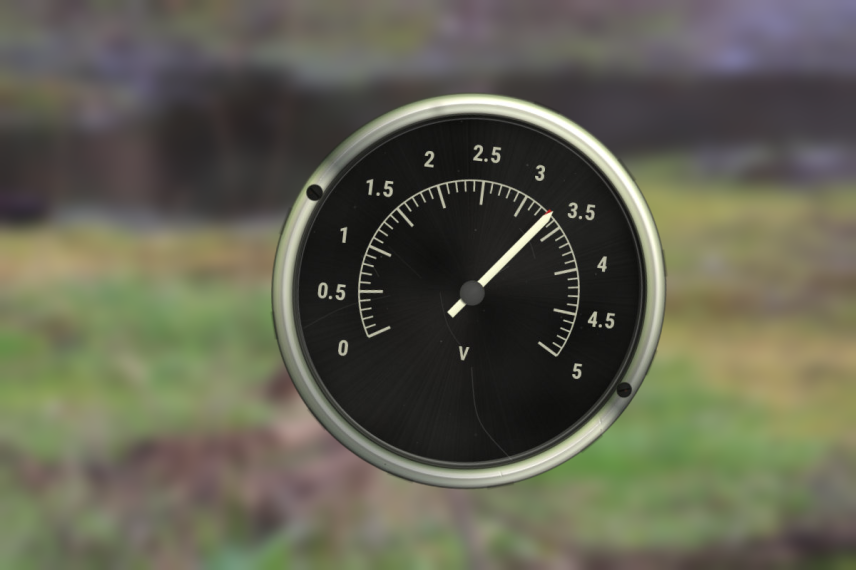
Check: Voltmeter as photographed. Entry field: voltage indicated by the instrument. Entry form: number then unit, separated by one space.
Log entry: 3.3 V
